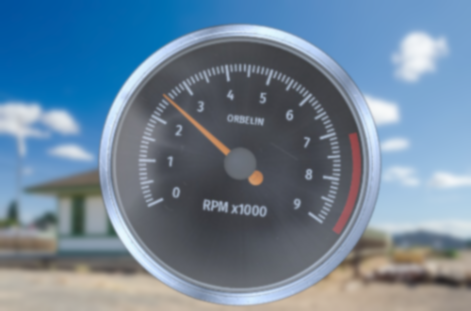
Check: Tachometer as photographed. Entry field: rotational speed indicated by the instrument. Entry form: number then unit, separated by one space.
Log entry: 2500 rpm
